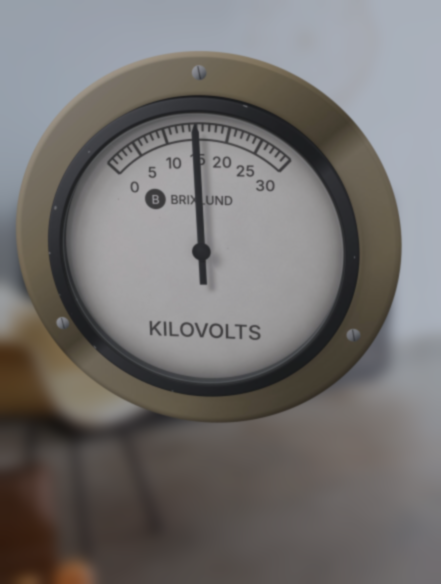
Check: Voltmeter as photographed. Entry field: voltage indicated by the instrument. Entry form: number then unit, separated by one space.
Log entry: 15 kV
